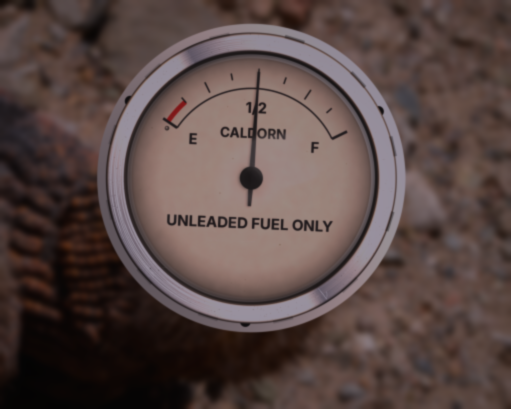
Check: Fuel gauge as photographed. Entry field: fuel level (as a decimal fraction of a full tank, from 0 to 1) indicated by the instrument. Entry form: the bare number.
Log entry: 0.5
